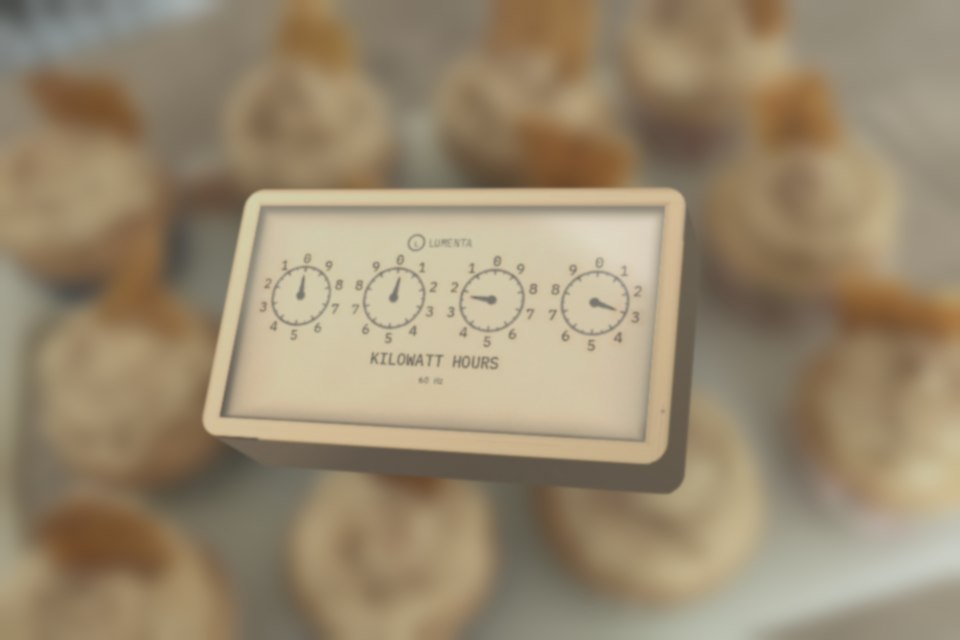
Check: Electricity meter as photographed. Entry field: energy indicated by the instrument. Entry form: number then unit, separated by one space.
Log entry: 23 kWh
